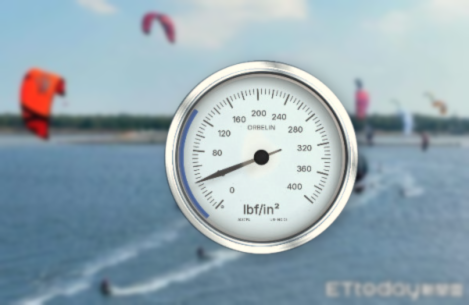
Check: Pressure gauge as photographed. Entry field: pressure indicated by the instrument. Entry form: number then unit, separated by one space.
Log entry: 40 psi
